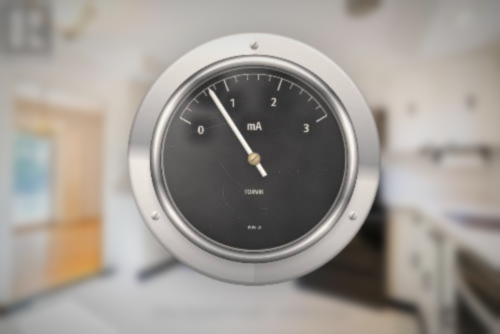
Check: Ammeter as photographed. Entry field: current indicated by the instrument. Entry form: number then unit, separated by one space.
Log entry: 0.7 mA
